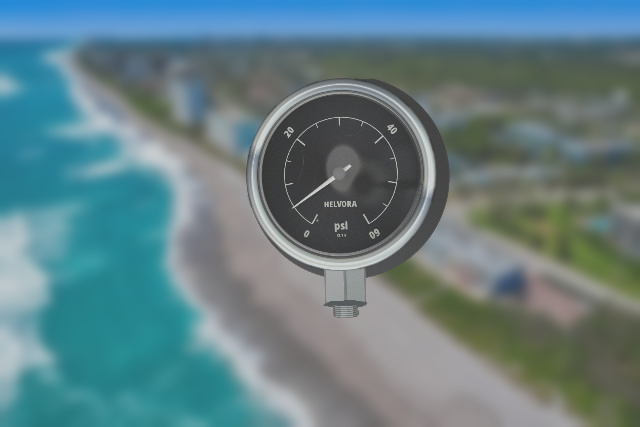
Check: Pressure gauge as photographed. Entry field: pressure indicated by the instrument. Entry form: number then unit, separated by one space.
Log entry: 5 psi
